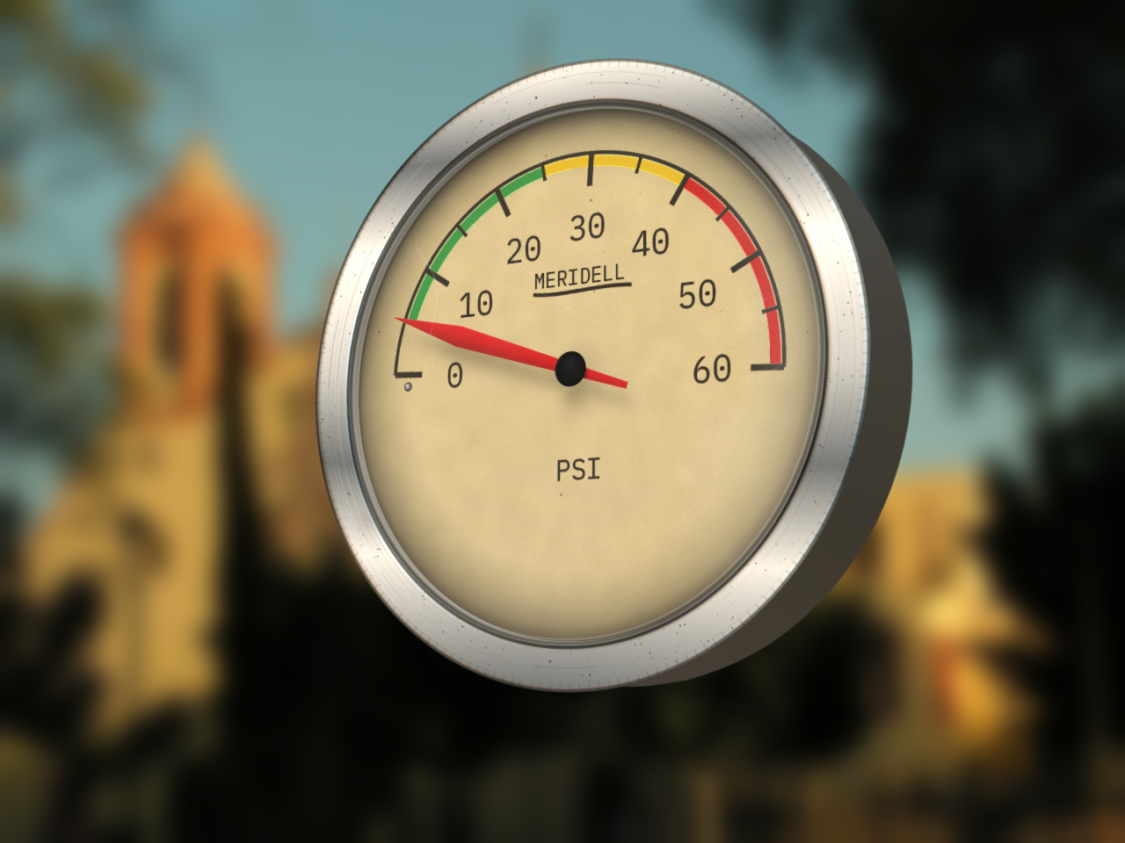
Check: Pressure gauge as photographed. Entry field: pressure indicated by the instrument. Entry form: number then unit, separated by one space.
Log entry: 5 psi
